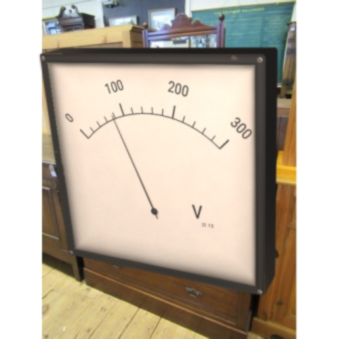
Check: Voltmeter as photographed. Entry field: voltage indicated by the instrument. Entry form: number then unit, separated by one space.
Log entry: 80 V
